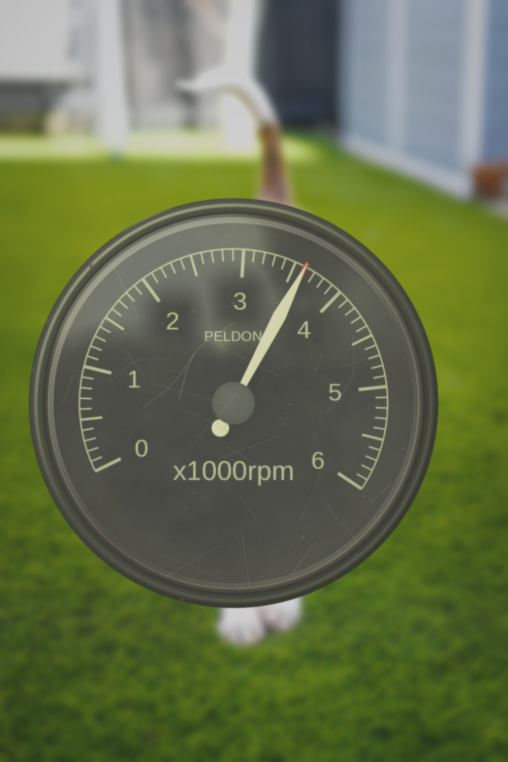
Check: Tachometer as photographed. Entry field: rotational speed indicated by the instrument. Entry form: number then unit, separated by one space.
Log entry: 3600 rpm
